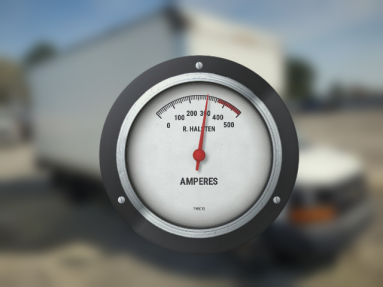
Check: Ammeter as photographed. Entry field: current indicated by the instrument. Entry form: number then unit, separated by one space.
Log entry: 300 A
